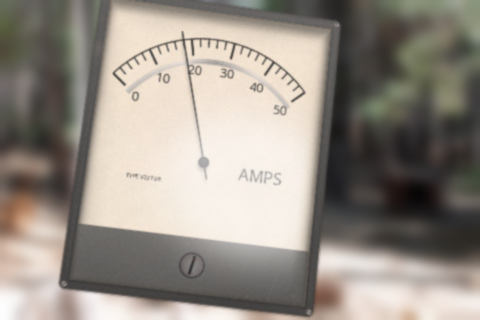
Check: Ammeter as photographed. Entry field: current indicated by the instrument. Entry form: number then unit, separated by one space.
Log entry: 18 A
